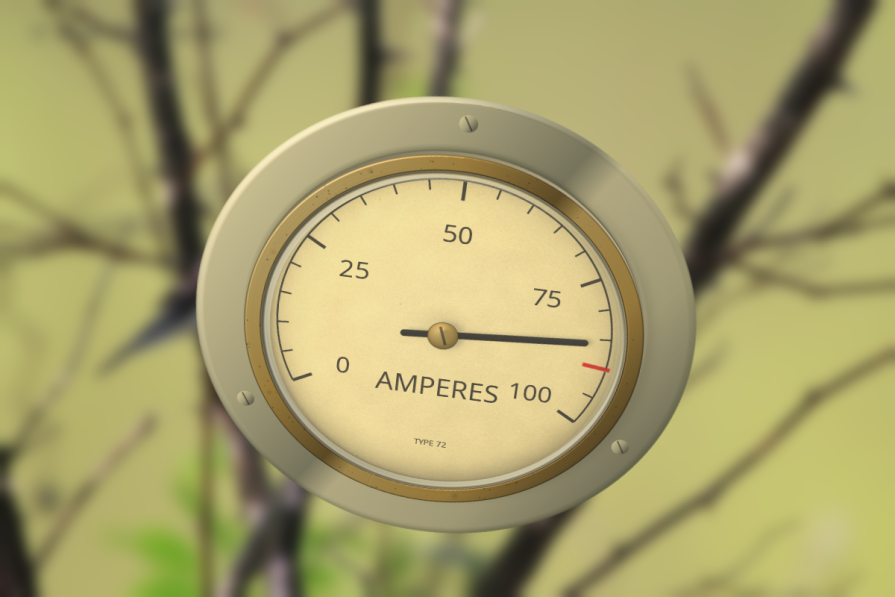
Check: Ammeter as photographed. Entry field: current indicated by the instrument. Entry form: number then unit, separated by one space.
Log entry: 85 A
